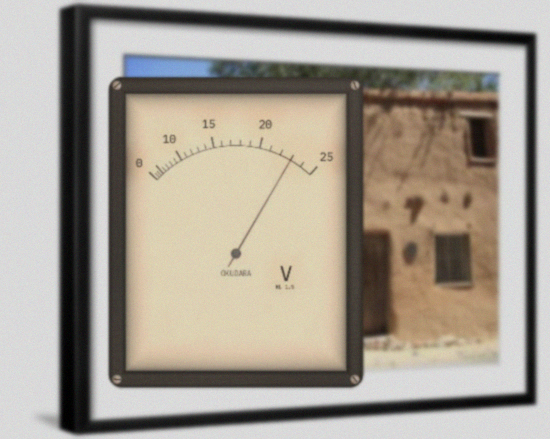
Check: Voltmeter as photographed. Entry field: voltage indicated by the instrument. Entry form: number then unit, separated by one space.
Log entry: 23 V
